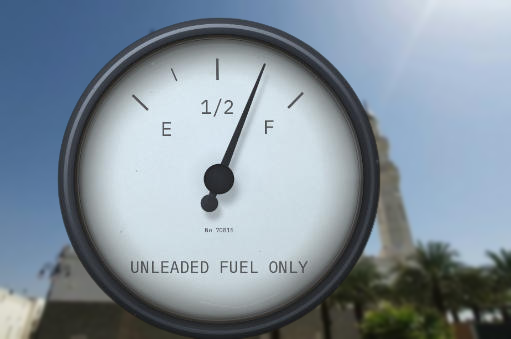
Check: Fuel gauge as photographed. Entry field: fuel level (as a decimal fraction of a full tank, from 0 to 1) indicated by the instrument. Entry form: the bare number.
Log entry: 0.75
